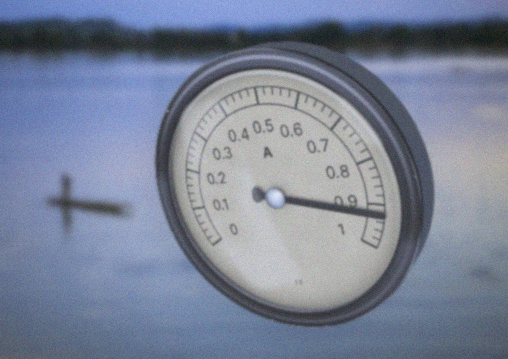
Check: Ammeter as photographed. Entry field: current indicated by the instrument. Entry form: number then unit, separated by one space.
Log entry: 0.92 A
